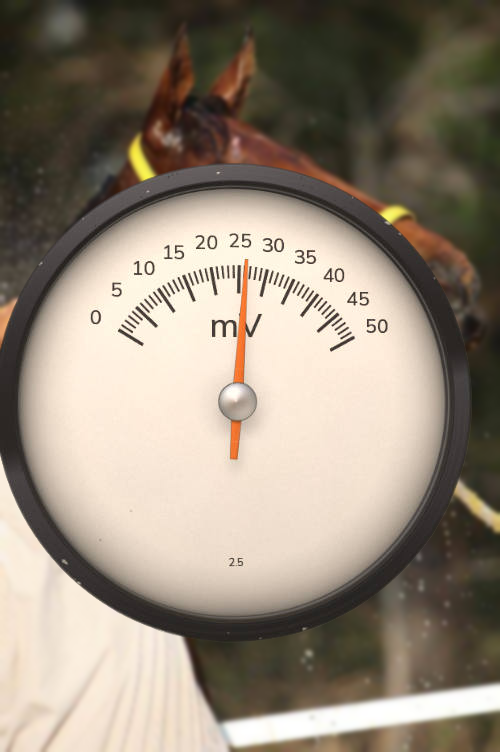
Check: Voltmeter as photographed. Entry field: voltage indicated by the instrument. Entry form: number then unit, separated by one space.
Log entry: 26 mV
